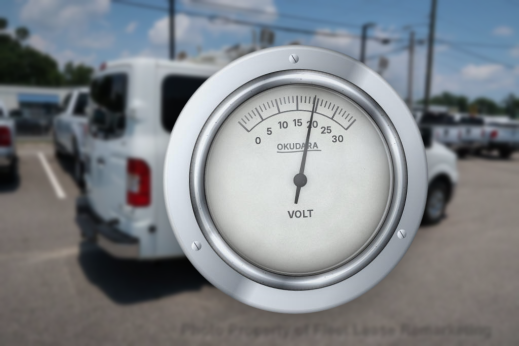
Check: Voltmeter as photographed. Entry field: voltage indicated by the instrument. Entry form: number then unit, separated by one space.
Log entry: 19 V
